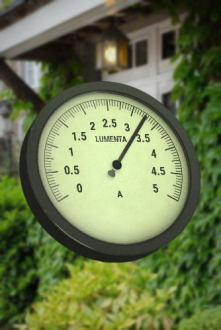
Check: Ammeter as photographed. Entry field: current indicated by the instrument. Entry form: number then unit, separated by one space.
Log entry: 3.25 A
